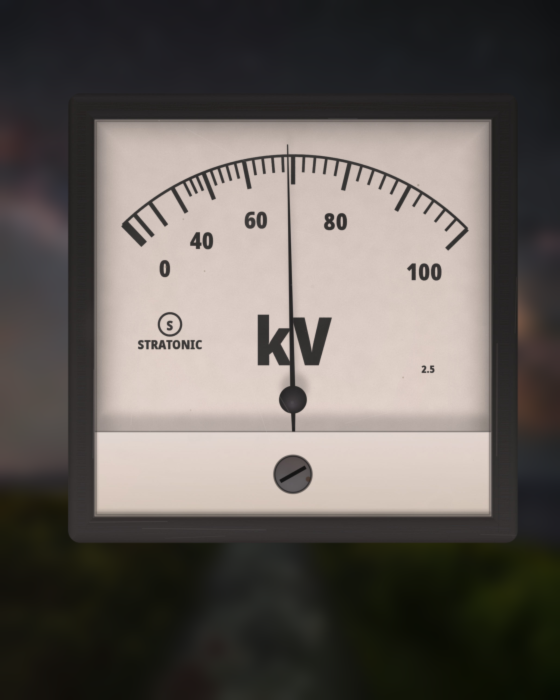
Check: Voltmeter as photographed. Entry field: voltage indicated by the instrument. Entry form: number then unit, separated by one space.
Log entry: 69 kV
